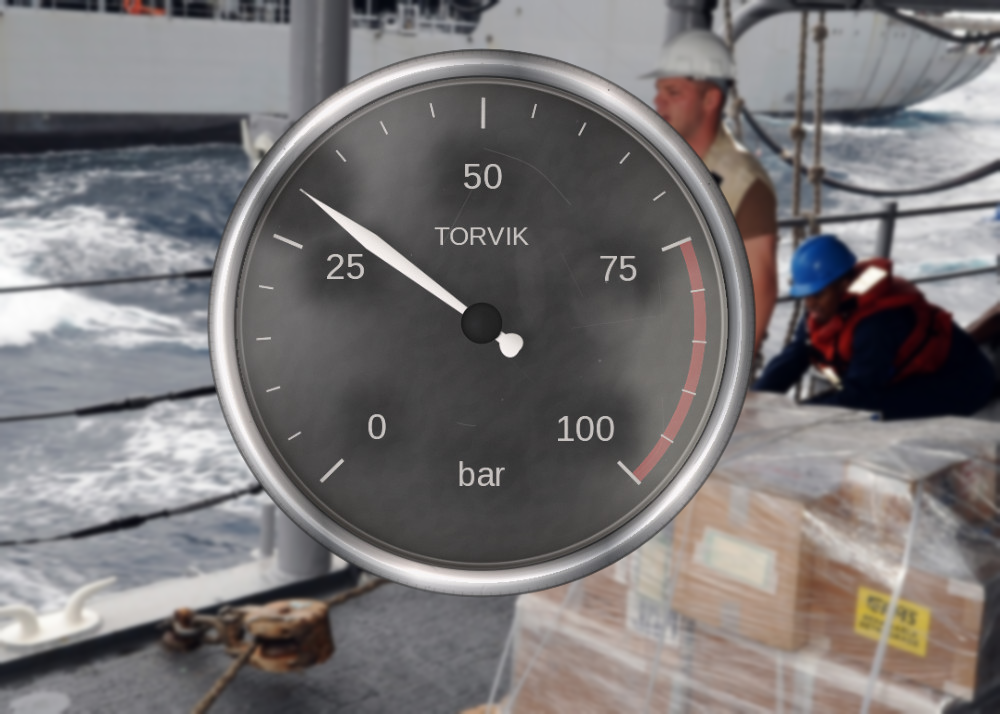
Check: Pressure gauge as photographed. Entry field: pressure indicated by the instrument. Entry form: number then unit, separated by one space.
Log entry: 30 bar
